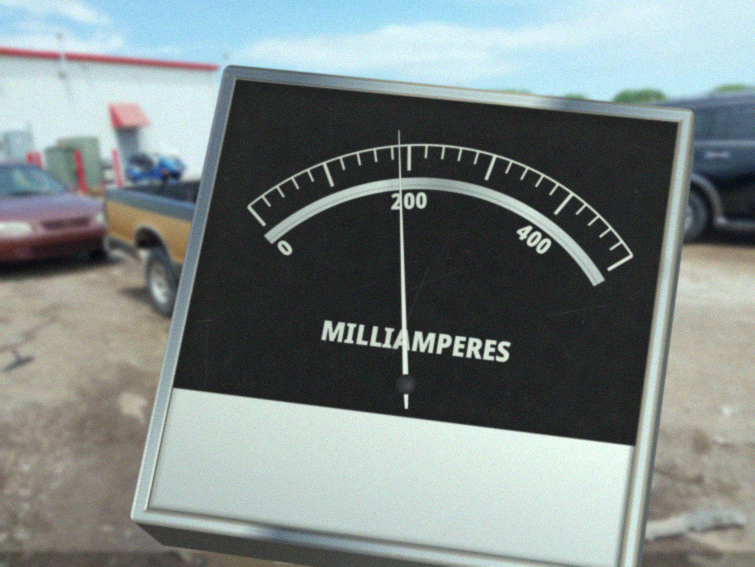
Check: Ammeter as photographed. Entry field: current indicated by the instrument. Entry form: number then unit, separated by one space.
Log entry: 190 mA
